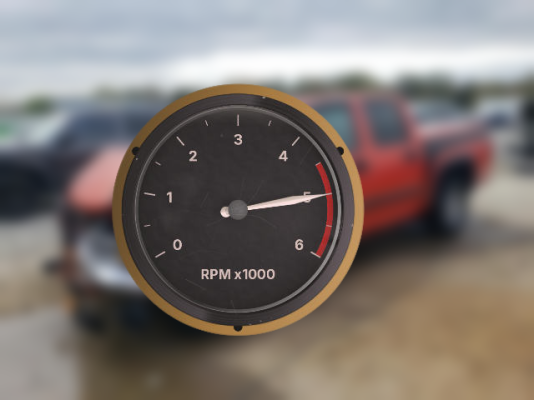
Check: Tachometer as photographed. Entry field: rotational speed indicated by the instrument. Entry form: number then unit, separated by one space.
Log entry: 5000 rpm
